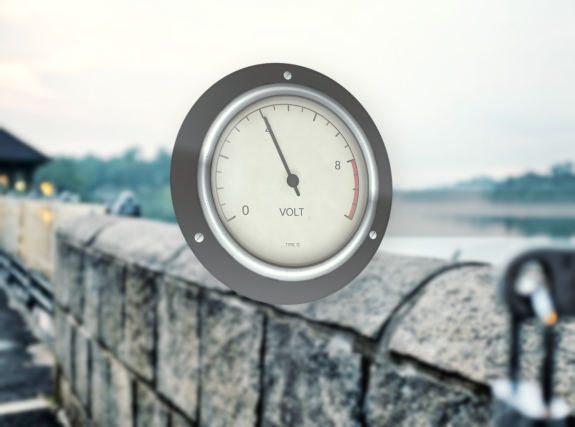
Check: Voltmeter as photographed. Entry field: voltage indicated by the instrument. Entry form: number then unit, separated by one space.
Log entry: 4 V
